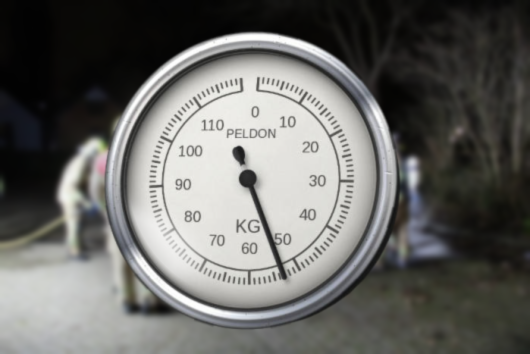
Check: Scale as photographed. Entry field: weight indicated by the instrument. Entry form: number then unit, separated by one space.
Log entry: 53 kg
